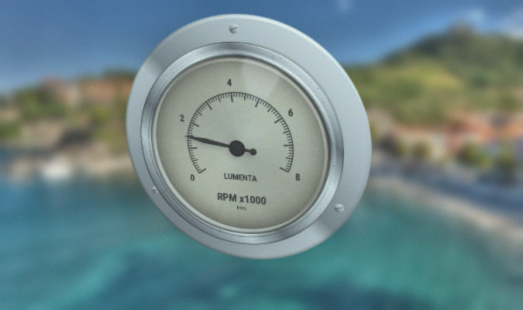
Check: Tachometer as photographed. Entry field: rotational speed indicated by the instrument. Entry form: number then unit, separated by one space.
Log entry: 1500 rpm
